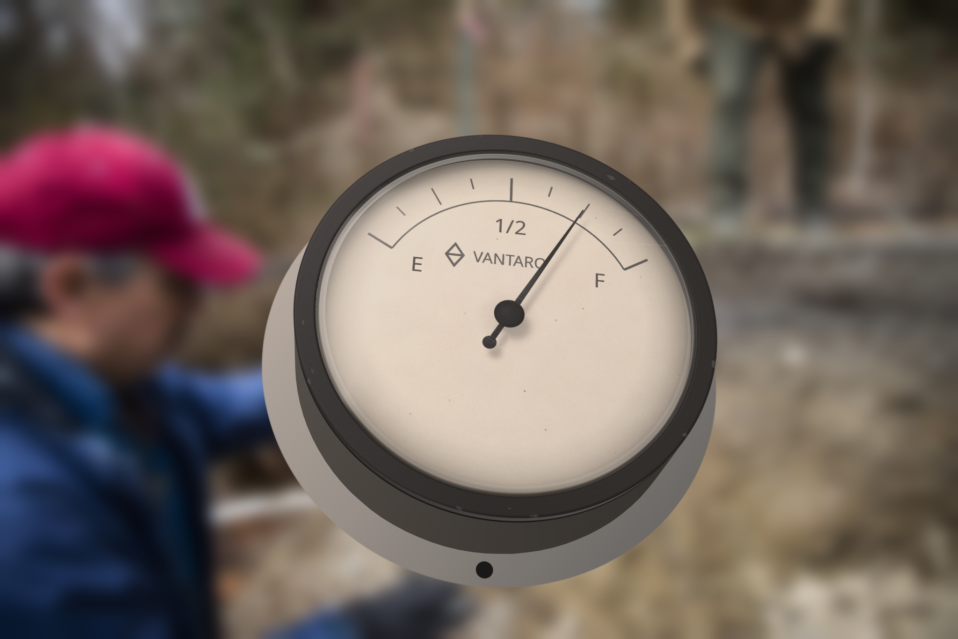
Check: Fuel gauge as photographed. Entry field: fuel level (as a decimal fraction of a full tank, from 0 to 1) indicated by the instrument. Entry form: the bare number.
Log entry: 0.75
